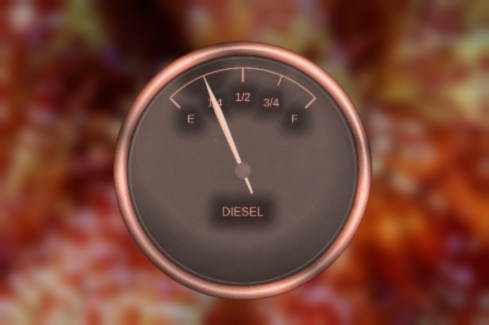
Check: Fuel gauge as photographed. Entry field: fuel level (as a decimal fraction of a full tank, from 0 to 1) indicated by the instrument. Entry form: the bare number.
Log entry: 0.25
